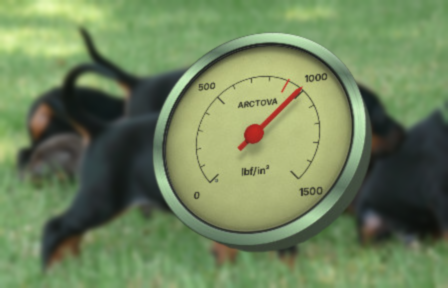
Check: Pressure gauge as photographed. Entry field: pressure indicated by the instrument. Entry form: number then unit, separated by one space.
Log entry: 1000 psi
